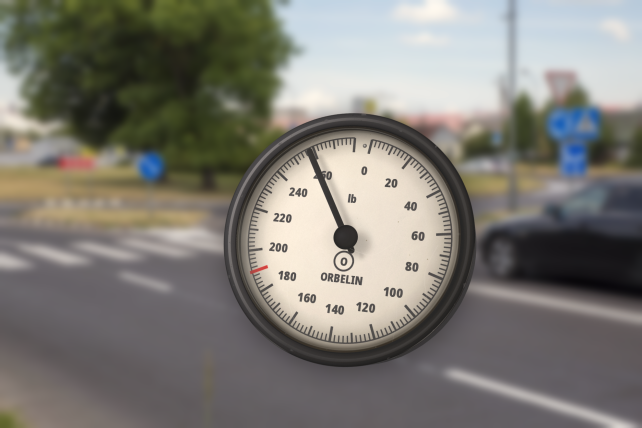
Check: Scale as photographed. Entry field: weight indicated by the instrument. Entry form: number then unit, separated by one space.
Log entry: 258 lb
